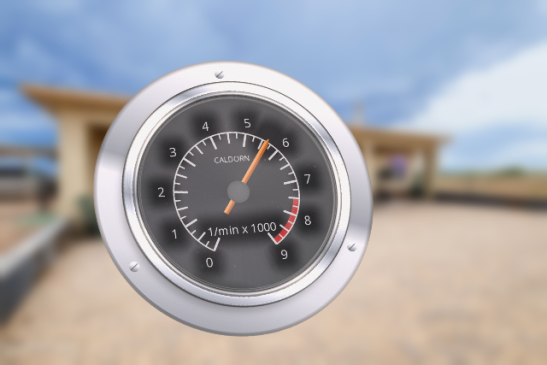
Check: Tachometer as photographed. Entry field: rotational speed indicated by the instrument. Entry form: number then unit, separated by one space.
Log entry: 5625 rpm
